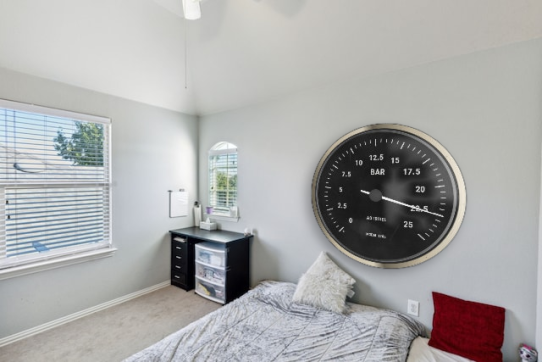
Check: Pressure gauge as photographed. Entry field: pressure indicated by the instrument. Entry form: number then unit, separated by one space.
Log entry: 22.5 bar
